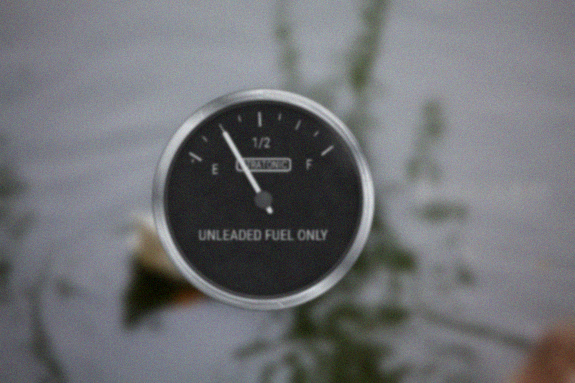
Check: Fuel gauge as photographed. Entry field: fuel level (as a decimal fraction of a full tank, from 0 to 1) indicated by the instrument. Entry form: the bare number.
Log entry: 0.25
